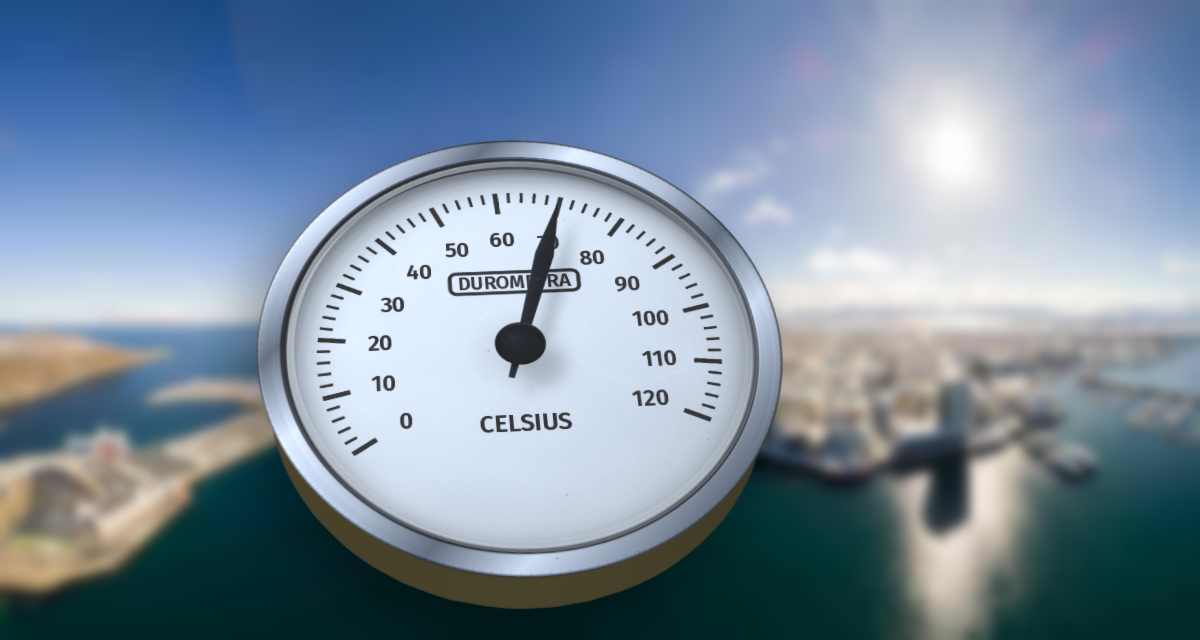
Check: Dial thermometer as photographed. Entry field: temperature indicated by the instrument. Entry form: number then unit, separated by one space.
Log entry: 70 °C
